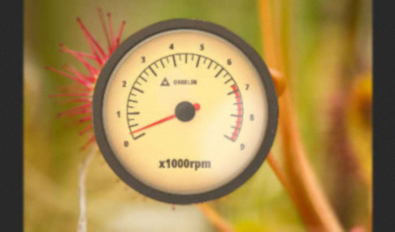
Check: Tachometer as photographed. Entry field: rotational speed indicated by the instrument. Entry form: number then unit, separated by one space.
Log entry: 250 rpm
